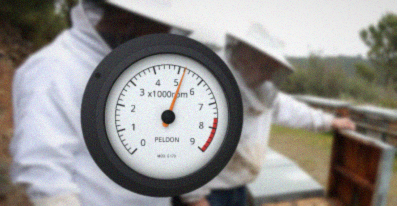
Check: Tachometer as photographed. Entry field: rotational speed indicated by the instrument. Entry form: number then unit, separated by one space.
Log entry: 5200 rpm
